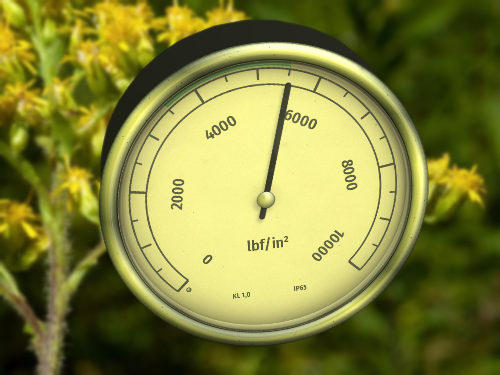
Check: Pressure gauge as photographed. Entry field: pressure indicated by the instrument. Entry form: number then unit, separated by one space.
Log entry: 5500 psi
